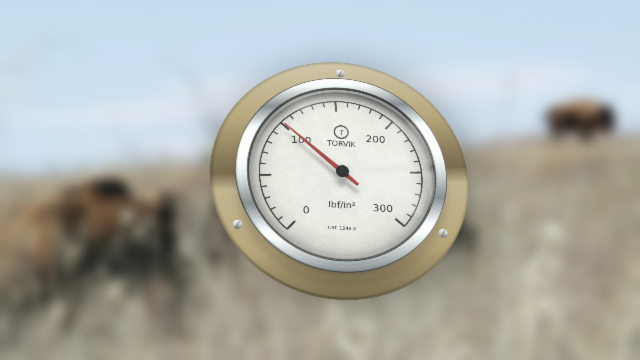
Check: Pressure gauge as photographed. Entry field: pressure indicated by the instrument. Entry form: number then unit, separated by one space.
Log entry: 100 psi
